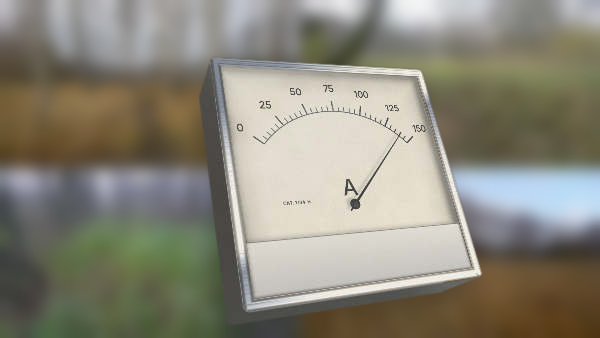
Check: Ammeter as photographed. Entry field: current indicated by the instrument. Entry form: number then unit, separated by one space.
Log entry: 140 A
